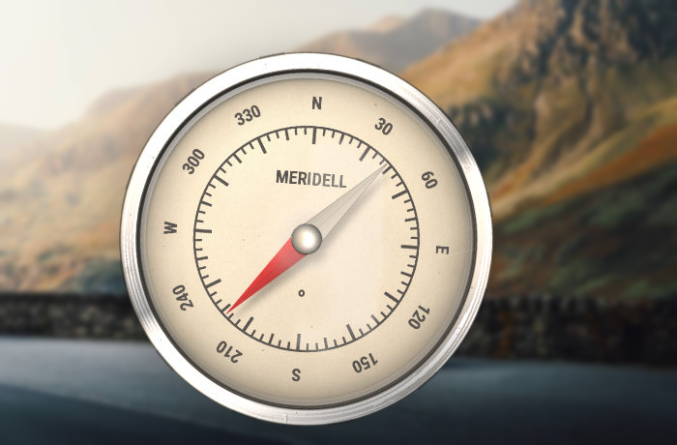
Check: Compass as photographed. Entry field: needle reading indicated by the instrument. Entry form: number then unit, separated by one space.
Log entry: 222.5 °
